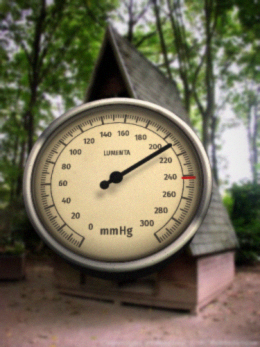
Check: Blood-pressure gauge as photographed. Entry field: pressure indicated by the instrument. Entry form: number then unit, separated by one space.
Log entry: 210 mmHg
